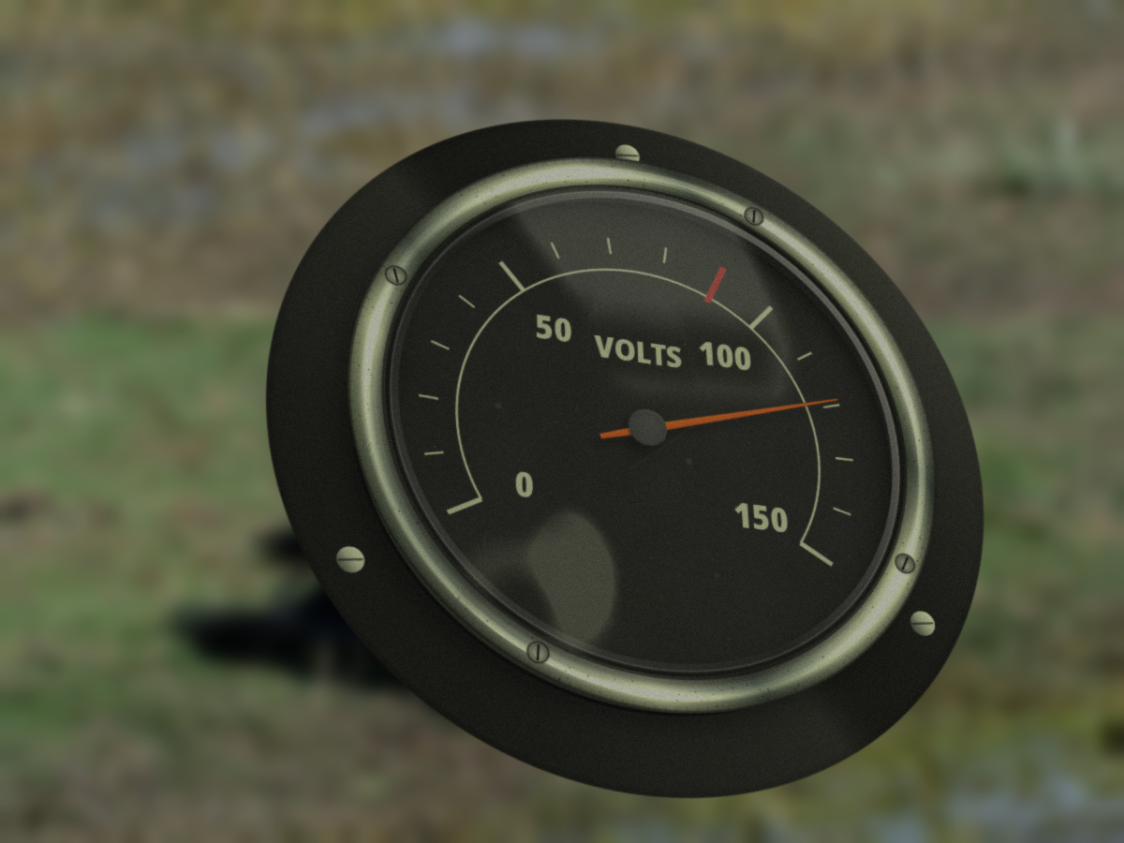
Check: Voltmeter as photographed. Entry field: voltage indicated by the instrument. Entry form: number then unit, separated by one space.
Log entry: 120 V
